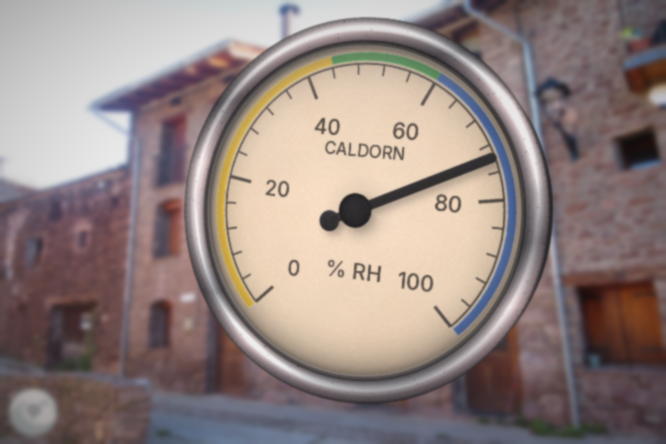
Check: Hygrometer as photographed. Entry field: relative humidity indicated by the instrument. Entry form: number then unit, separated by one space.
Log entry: 74 %
